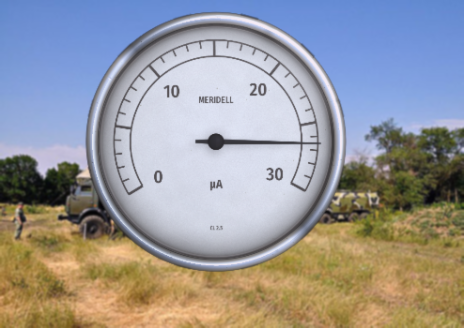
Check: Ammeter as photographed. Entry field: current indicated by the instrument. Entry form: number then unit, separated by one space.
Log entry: 26.5 µA
